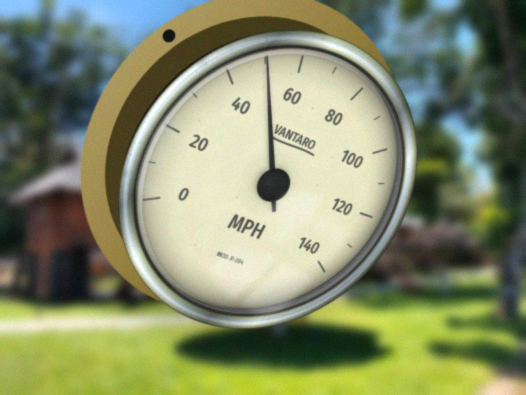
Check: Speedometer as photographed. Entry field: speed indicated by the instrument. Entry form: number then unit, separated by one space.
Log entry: 50 mph
